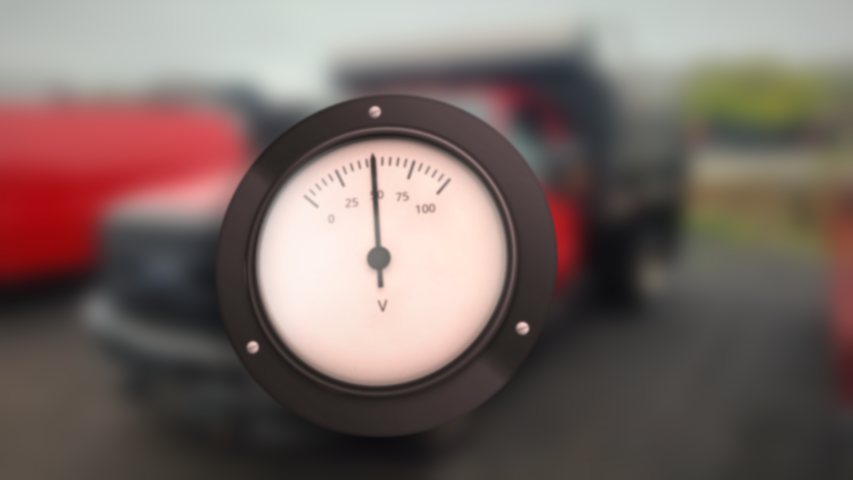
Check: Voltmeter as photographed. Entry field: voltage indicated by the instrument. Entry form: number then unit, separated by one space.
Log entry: 50 V
